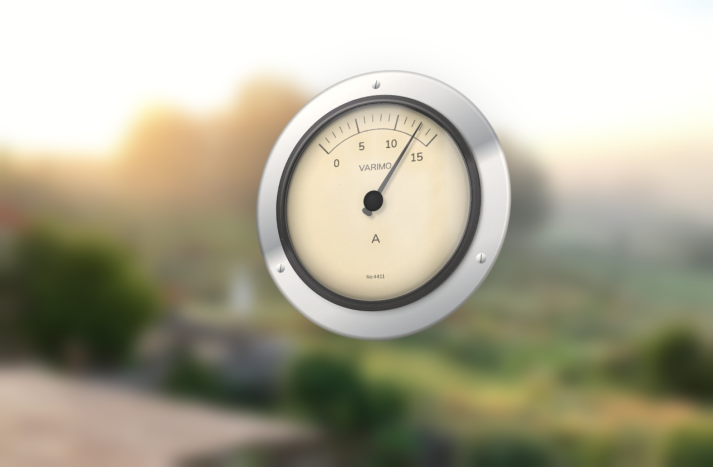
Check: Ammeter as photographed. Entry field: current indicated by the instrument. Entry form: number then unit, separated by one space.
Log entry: 13 A
